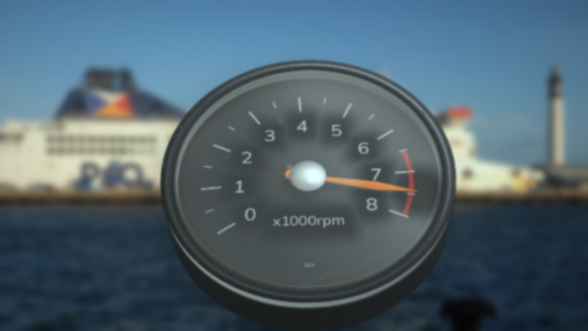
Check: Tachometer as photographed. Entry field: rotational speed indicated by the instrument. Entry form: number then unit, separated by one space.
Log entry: 7500 rpm
